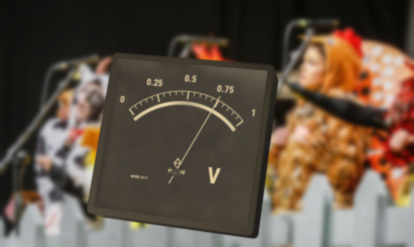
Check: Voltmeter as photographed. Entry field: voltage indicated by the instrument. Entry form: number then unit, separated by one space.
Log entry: 0.75 V
